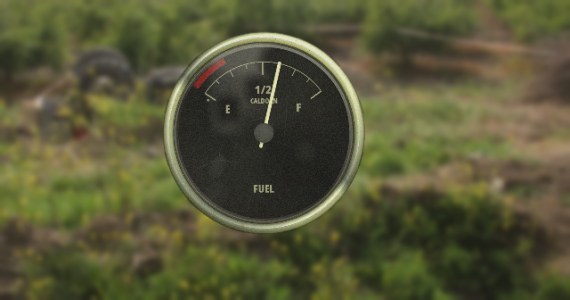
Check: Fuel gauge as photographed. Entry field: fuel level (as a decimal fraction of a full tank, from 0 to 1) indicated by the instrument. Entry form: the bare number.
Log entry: 0.625
